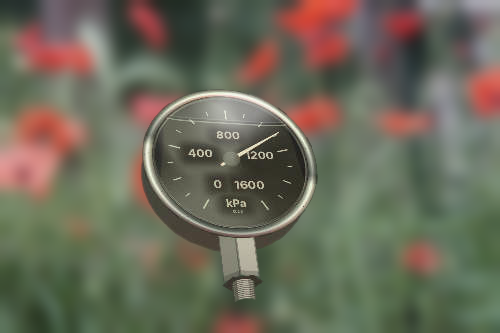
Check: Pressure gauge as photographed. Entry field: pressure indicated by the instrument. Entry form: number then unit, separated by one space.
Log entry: 1100 kPa
